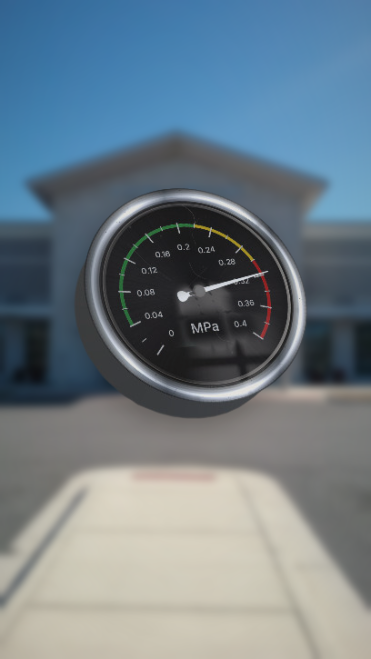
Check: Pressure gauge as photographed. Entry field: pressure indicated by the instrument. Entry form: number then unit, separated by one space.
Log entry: 0.32 MPa
